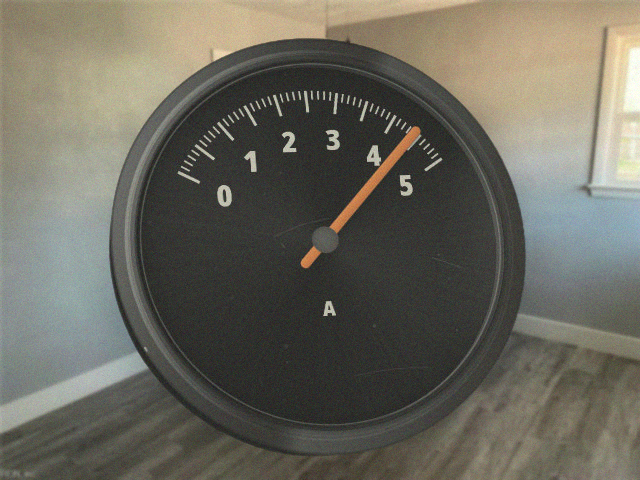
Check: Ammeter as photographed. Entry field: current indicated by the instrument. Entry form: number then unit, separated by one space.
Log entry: 4.4 A
